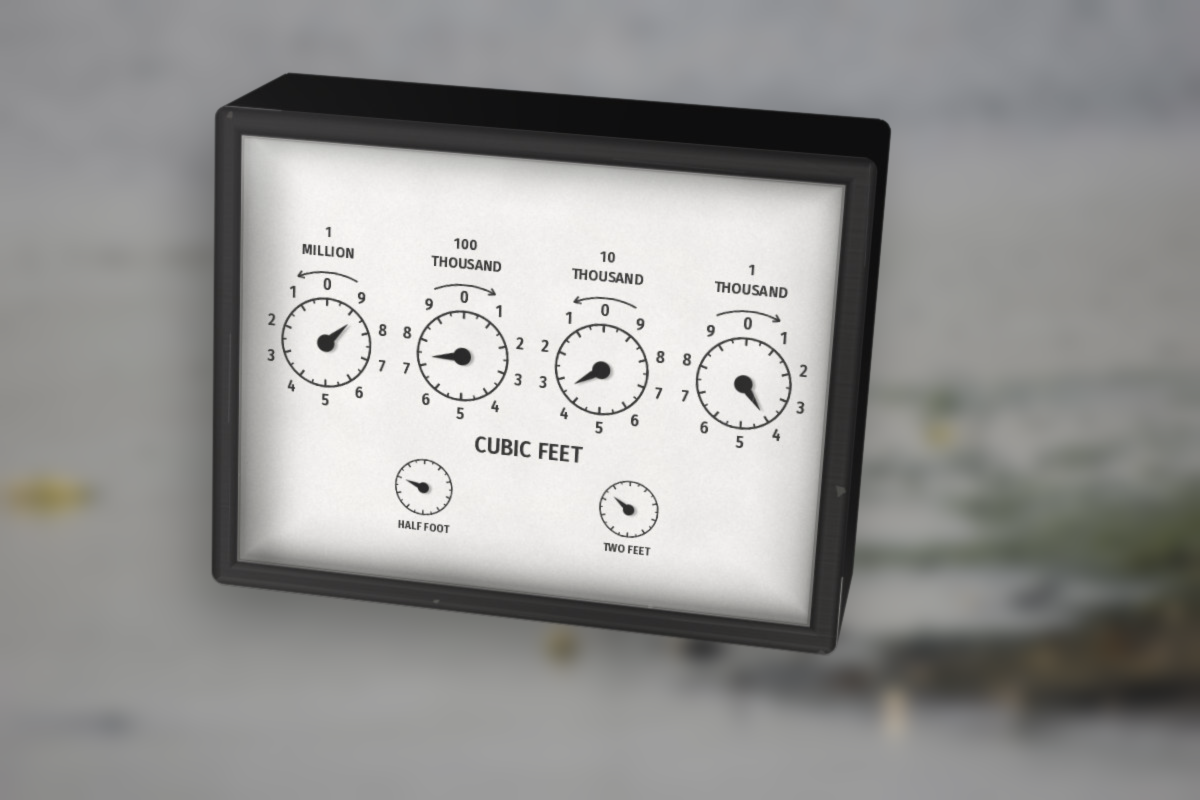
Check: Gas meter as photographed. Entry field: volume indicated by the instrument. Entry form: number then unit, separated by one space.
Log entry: 873400 ft³
